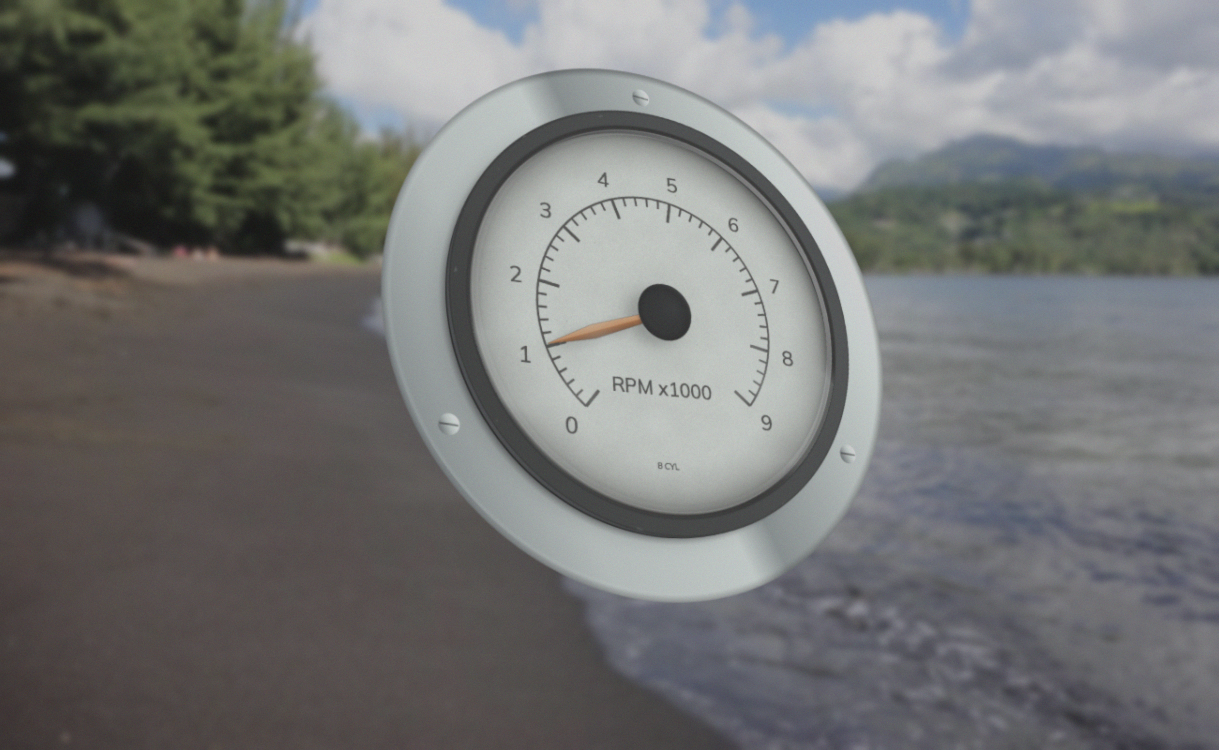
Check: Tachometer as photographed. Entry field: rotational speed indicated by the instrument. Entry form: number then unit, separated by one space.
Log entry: 1000 rpm
